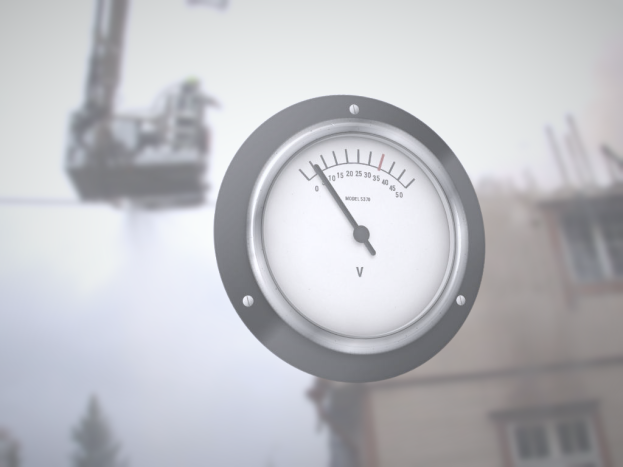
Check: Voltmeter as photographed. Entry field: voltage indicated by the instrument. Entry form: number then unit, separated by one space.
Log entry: 5 V
